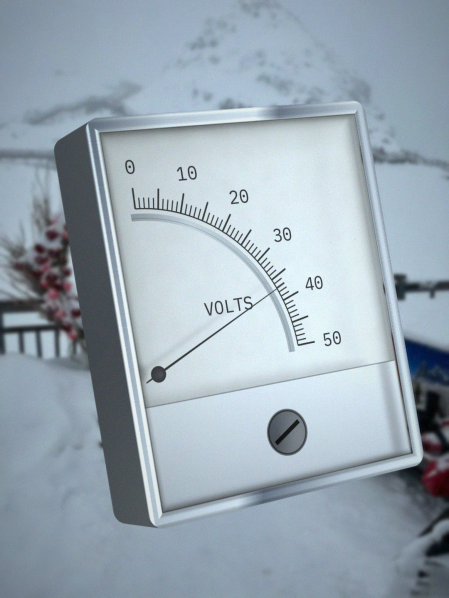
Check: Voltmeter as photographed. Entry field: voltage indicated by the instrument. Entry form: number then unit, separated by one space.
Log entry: 37 V
